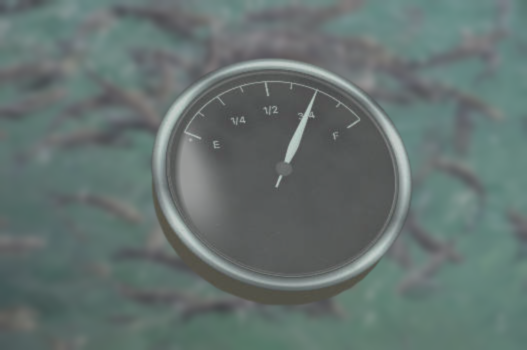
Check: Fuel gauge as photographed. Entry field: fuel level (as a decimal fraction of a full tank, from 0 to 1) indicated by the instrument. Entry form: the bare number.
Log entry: 0.75
